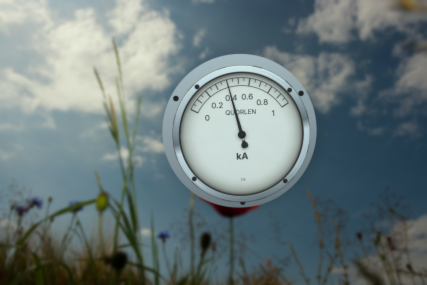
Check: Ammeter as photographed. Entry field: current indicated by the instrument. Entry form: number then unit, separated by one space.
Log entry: 0.4 kA
